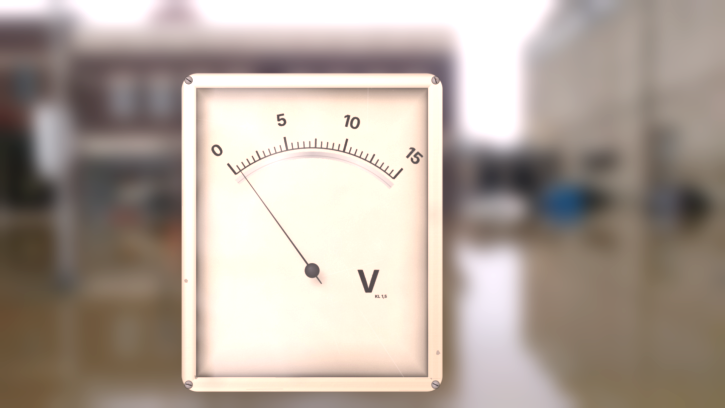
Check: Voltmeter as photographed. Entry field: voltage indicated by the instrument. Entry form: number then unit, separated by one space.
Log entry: 0.5 V
